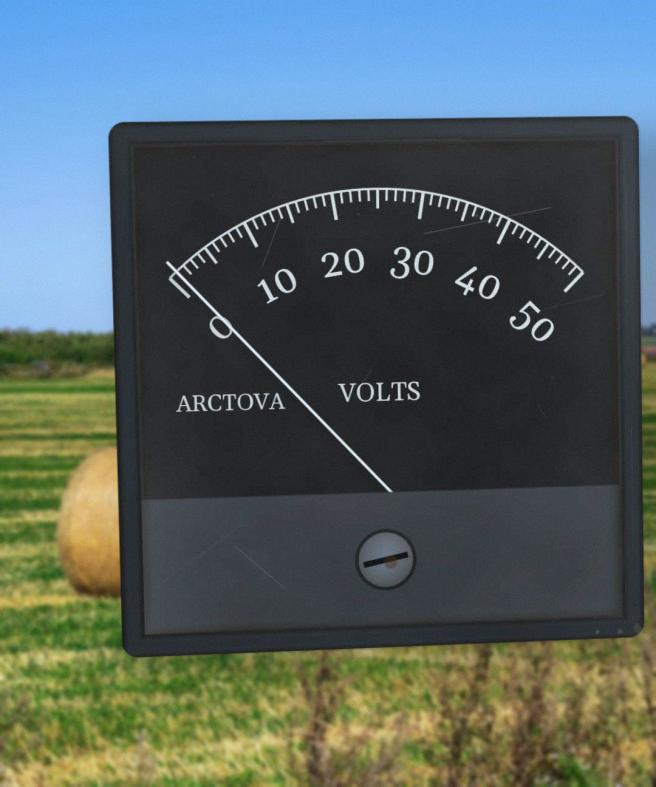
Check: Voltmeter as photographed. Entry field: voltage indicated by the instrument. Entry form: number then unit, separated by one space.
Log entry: 1 V
